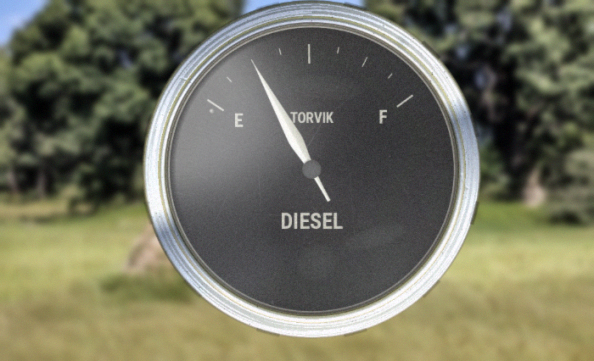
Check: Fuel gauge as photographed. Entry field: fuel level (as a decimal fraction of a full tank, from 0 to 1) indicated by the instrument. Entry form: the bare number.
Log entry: 0.25
